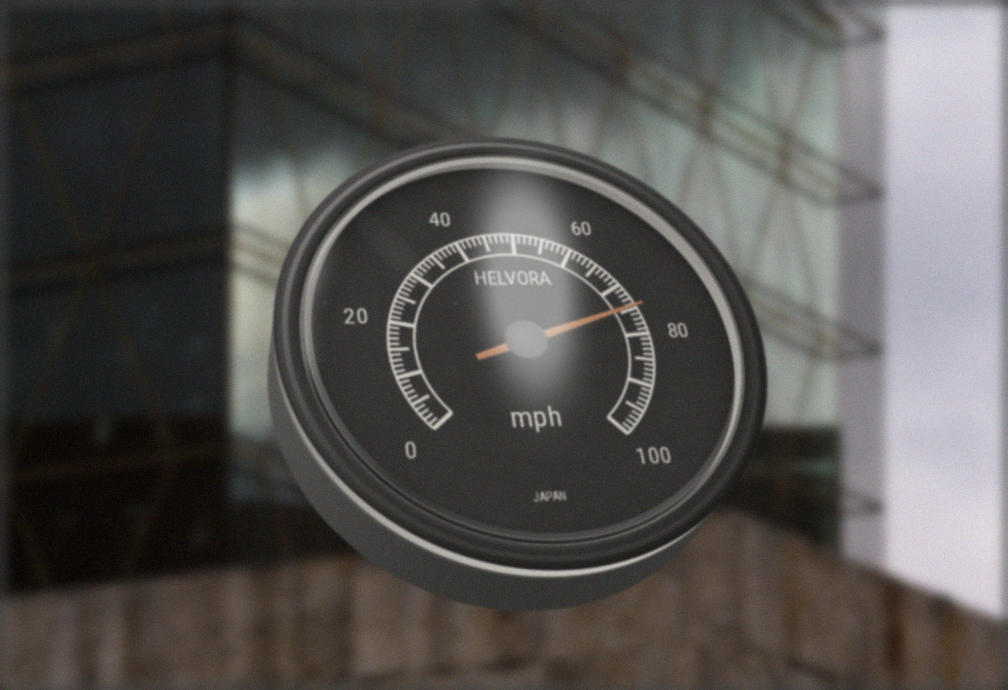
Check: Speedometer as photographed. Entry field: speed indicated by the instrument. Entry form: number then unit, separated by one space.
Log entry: 75 mph
